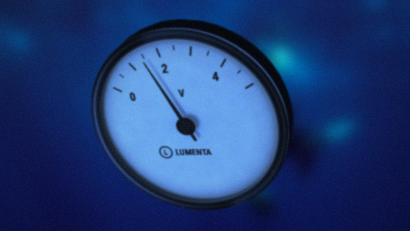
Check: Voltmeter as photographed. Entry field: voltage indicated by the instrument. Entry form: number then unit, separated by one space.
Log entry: 1.5 V
